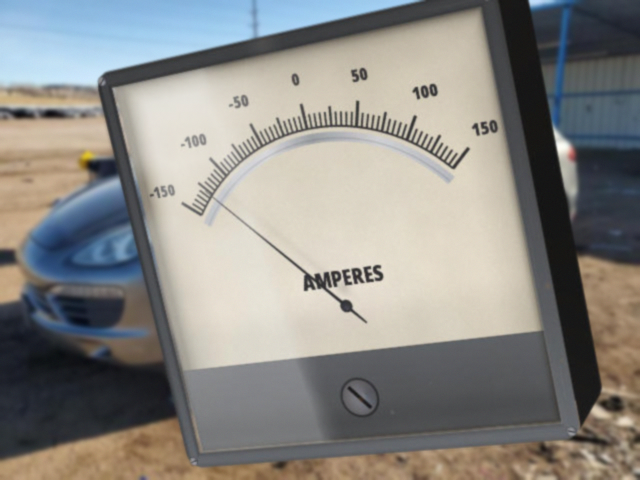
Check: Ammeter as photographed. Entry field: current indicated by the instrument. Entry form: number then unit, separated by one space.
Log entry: -125 A
